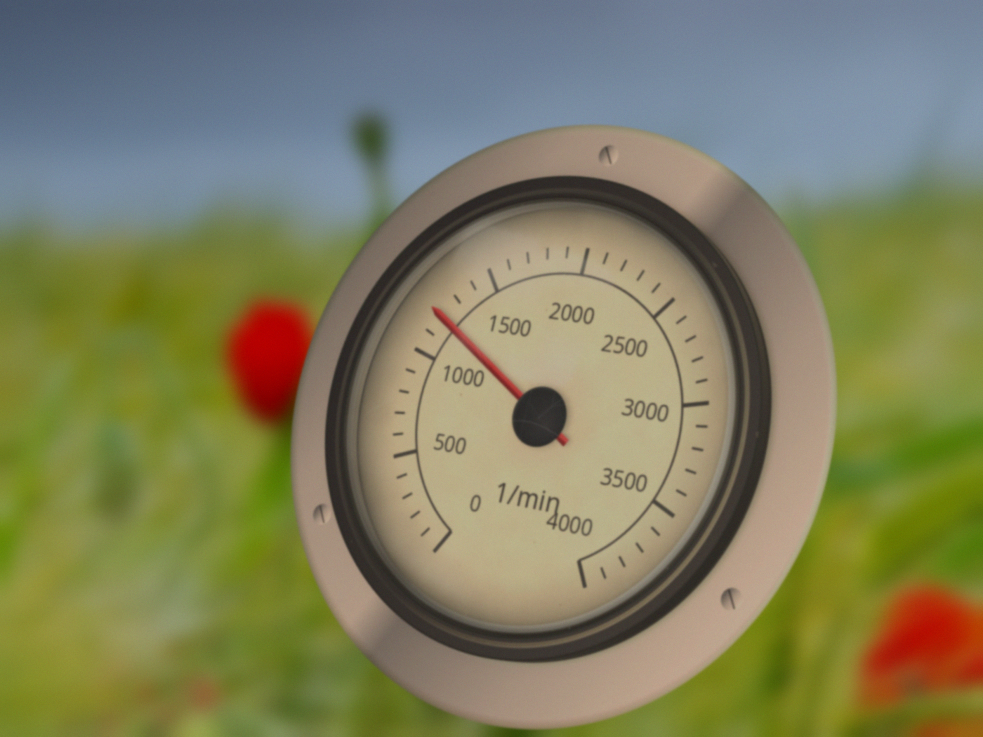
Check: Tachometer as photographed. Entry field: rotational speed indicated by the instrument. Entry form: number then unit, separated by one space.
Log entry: 1200 rpm
